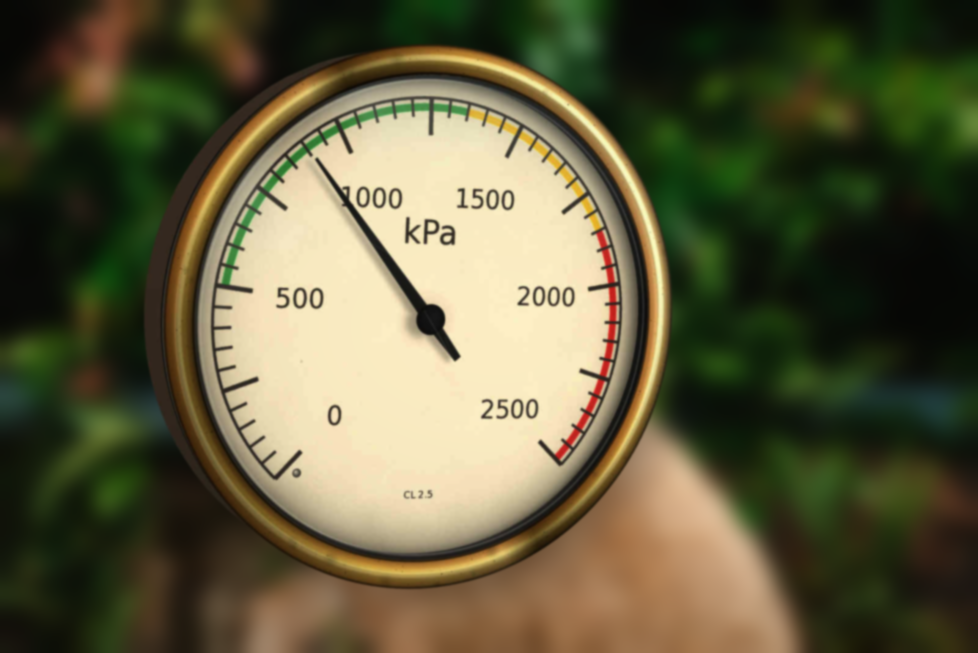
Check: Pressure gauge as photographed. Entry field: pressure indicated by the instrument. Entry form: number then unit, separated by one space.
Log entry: 900 kPa
